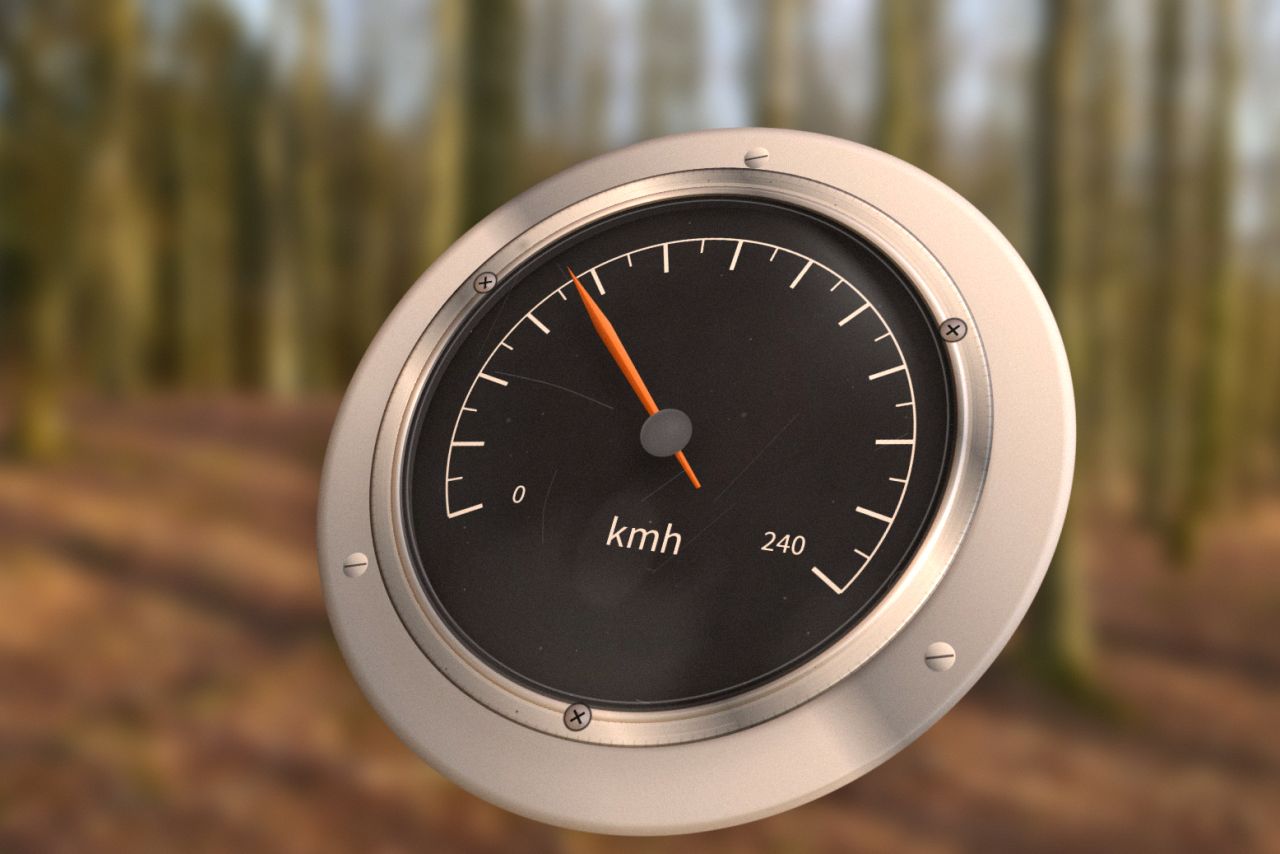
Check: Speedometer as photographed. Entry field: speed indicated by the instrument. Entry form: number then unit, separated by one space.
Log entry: 75 km/h
